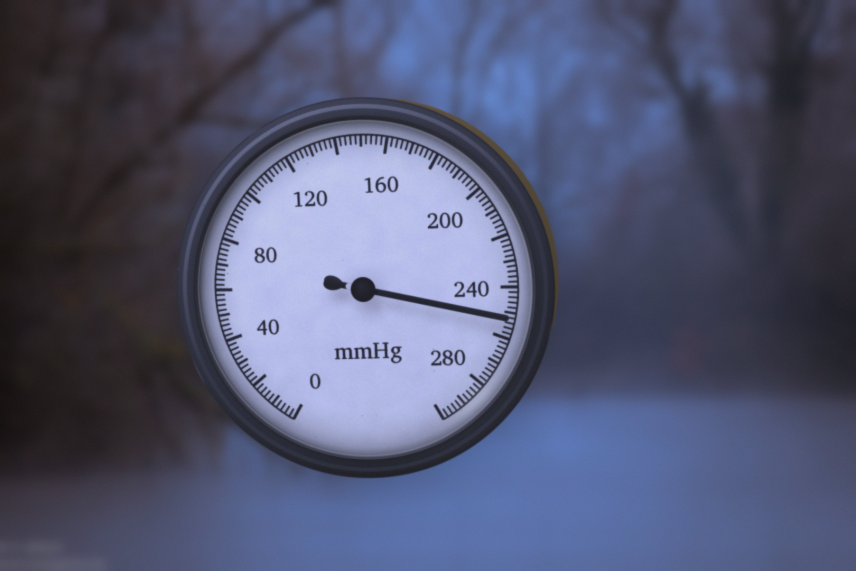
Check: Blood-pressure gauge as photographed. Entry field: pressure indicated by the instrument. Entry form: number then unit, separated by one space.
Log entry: 252 mmHg
